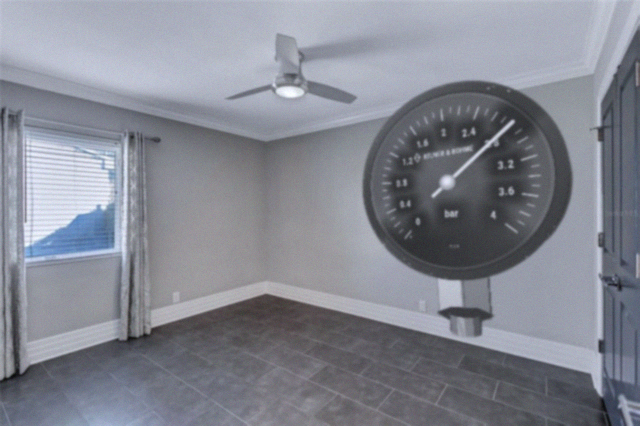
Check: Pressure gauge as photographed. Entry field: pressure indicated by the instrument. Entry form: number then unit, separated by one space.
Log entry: 2.8 bar
